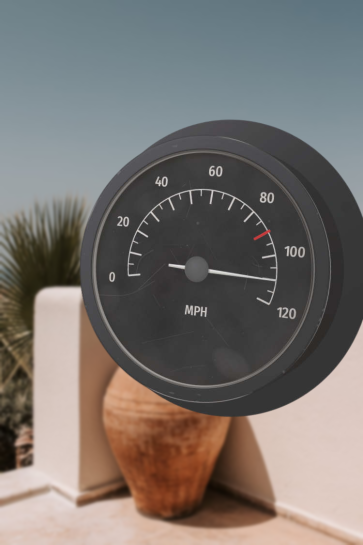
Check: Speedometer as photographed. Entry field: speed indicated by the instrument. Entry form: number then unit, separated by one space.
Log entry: 110 mph
